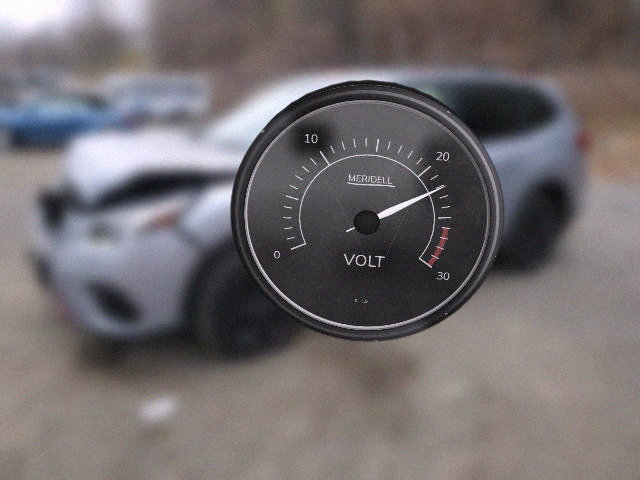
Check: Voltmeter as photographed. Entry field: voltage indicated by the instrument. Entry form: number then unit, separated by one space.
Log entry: 22 V
